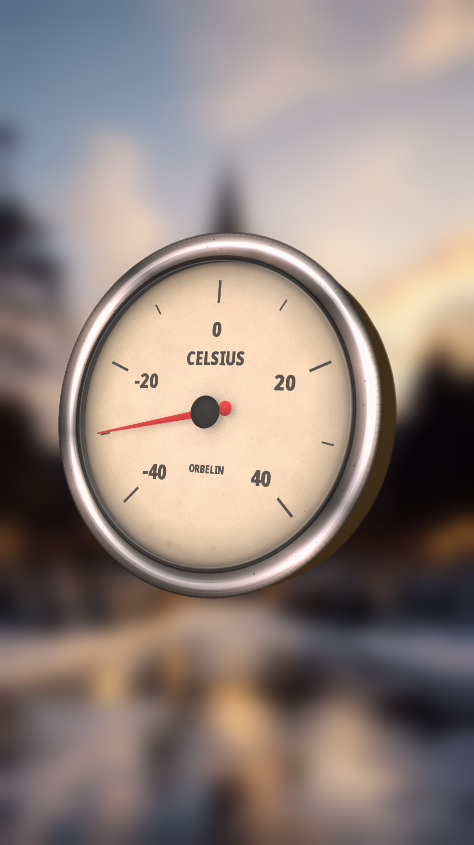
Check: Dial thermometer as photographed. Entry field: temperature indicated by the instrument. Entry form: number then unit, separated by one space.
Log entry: -30 °C
